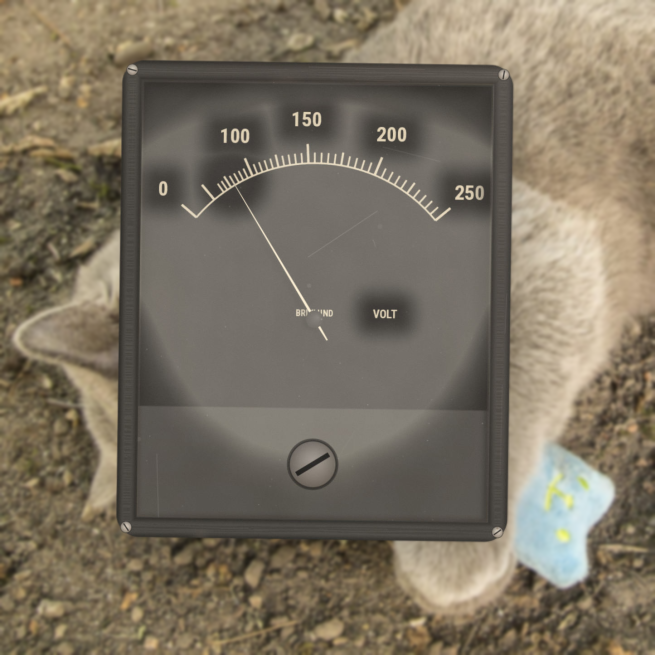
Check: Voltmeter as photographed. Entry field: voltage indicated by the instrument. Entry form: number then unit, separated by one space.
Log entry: 80 V
